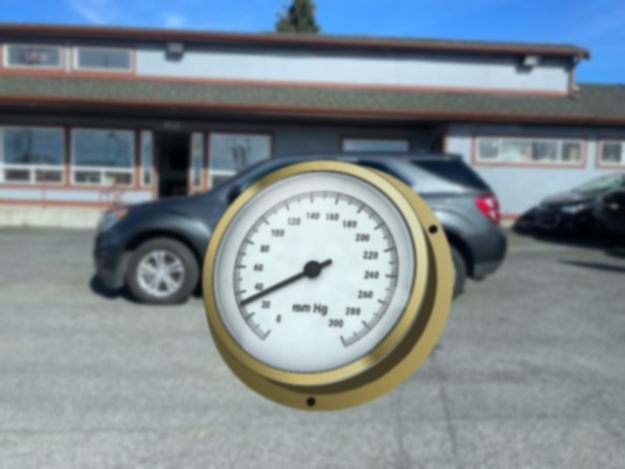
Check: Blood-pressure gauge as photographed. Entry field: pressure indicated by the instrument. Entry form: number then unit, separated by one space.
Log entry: 30 mmHg
